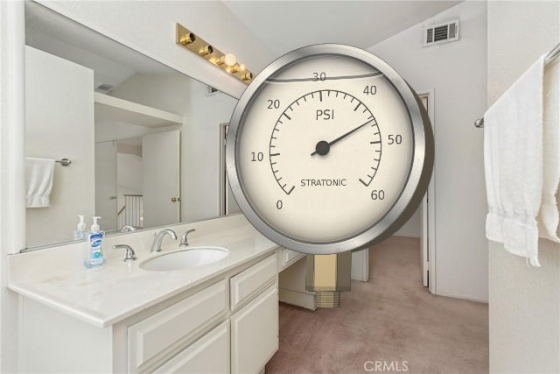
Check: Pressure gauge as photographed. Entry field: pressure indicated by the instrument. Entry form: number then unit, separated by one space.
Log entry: 45 psi
